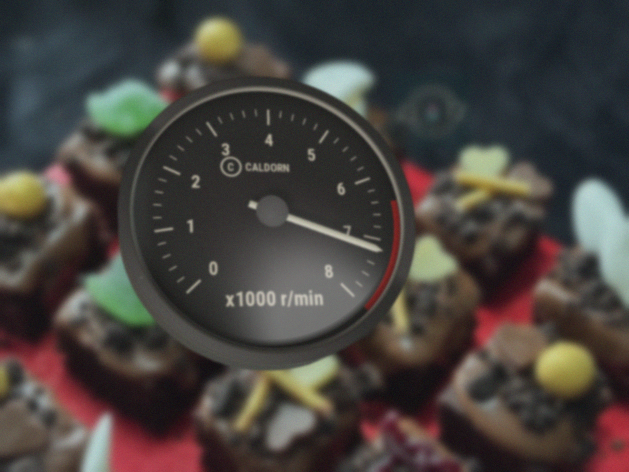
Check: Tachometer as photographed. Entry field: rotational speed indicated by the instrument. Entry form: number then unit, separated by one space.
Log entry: 7200 rpm
